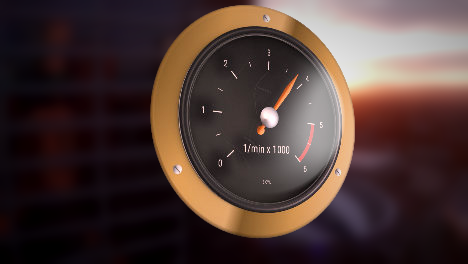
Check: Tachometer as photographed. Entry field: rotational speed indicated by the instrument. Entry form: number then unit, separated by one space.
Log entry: 3750 rpm
